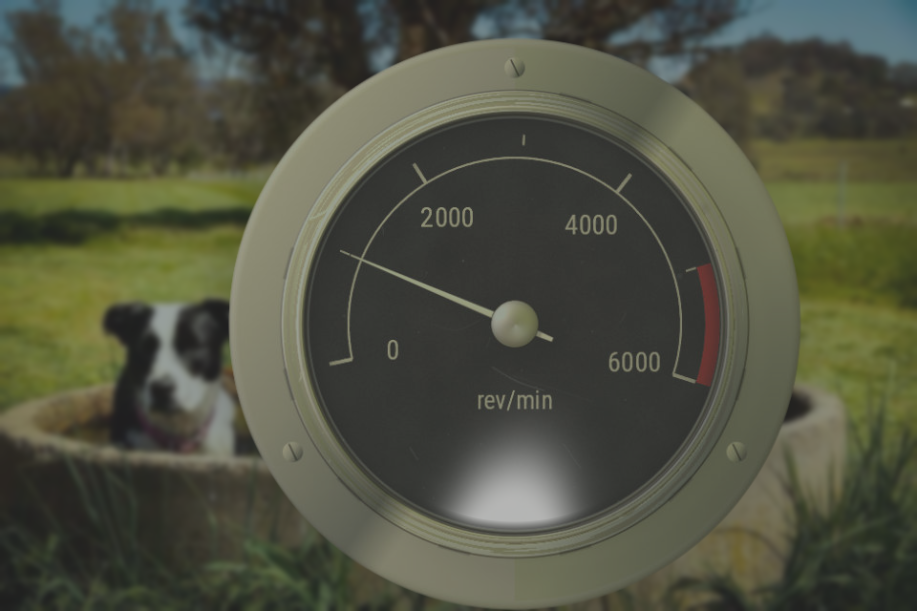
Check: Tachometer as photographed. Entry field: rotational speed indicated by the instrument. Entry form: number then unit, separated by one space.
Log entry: 1000 rpm
